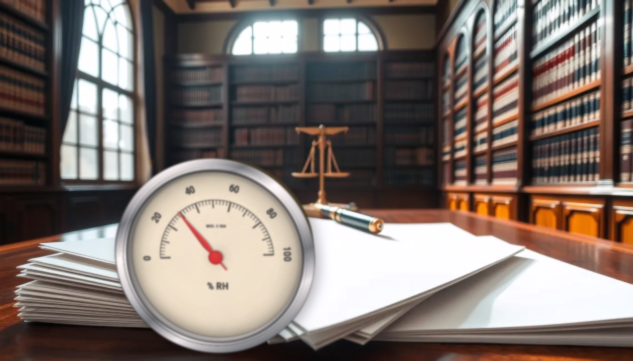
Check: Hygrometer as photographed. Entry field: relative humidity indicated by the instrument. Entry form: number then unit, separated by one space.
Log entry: 30 %
